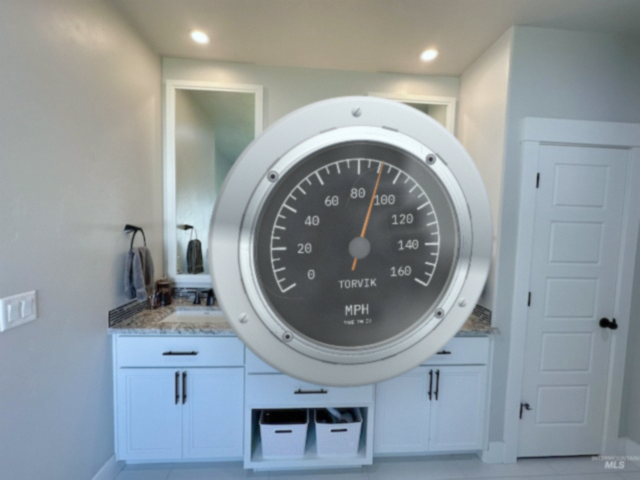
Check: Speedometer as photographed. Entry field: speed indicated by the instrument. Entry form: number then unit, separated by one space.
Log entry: 90 mph
